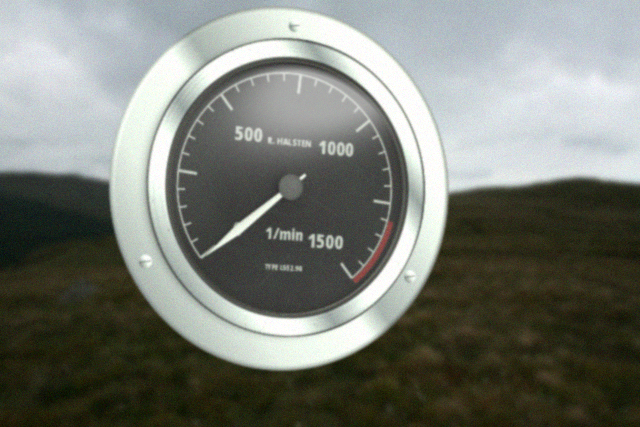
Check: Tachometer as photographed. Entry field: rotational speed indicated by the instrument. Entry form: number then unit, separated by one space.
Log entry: 0 rpm
